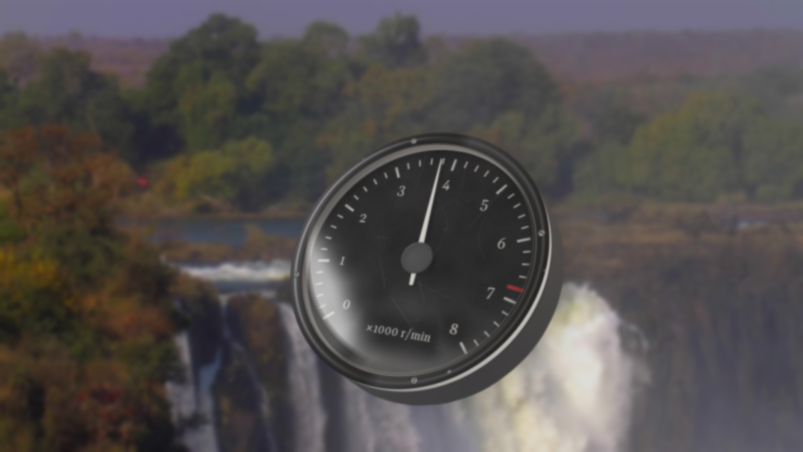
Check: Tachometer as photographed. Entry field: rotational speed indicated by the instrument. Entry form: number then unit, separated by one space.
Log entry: 3800 rpm
